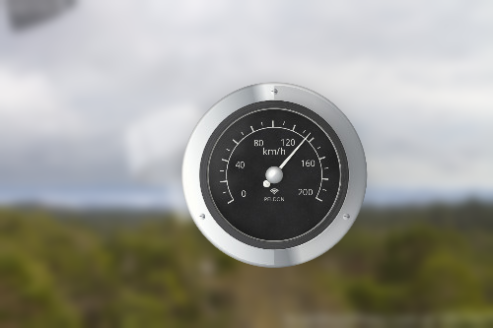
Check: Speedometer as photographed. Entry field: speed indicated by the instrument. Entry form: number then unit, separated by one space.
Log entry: 135 km/h
